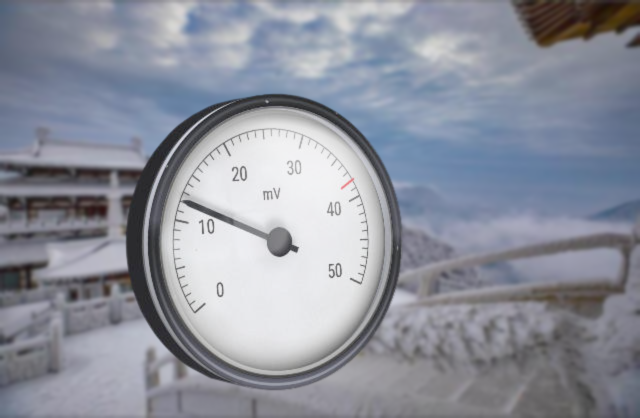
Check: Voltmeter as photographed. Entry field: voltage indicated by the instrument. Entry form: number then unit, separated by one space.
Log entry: 12 mV
